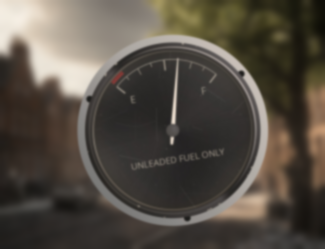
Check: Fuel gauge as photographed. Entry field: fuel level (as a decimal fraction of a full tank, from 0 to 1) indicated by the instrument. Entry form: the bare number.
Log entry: 0.625
